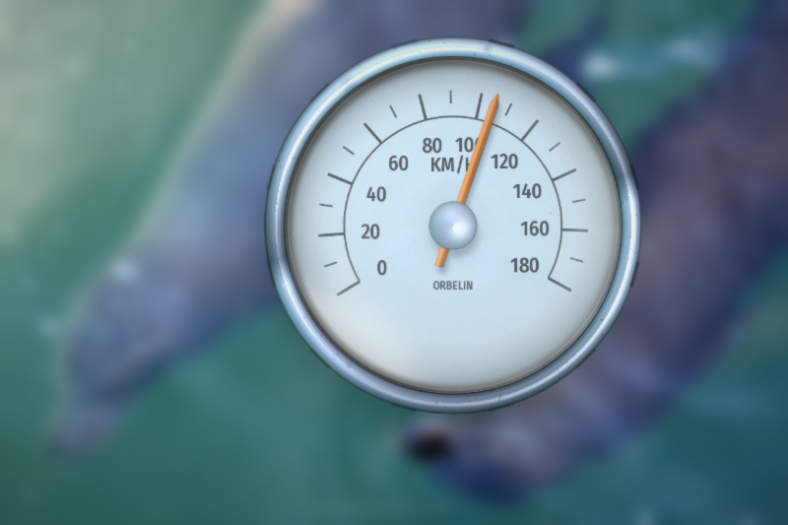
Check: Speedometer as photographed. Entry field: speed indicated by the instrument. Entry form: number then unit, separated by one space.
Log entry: 105 km/h
